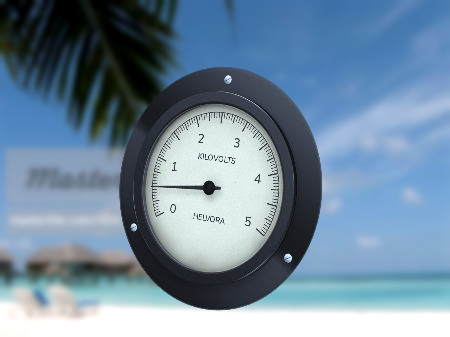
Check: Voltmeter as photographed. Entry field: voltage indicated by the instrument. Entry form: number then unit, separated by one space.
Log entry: 0.5 kV
